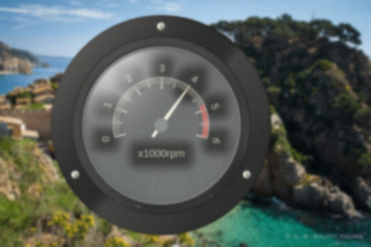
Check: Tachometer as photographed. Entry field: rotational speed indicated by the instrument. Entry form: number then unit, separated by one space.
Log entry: 4000 rpm
